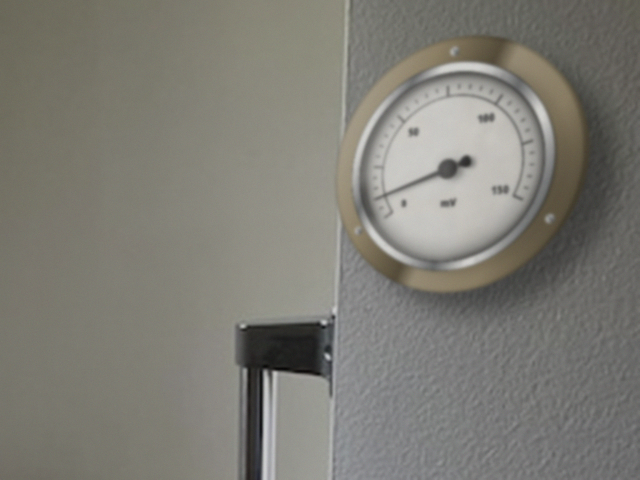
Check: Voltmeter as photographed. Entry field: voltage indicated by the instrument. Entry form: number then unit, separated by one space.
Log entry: 10 mV
